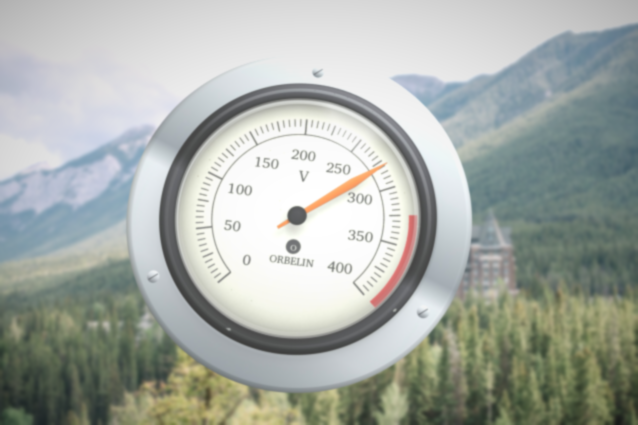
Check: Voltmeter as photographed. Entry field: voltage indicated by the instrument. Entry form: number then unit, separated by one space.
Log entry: 280 V
